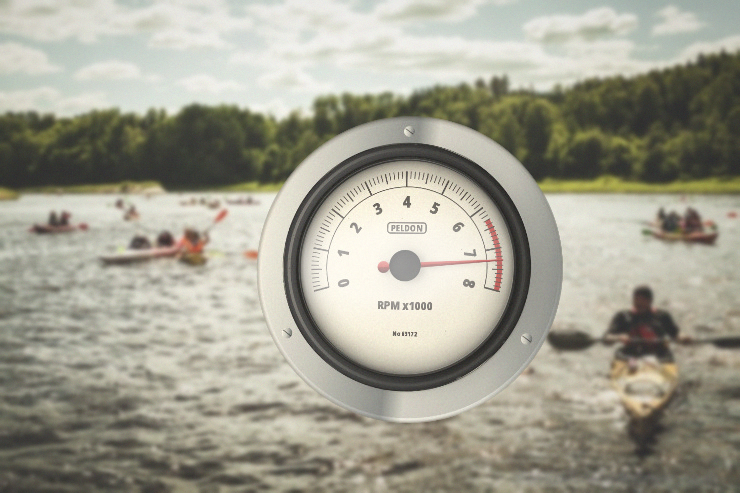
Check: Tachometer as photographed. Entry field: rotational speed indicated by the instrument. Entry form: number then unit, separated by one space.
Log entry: 7300 rpm
